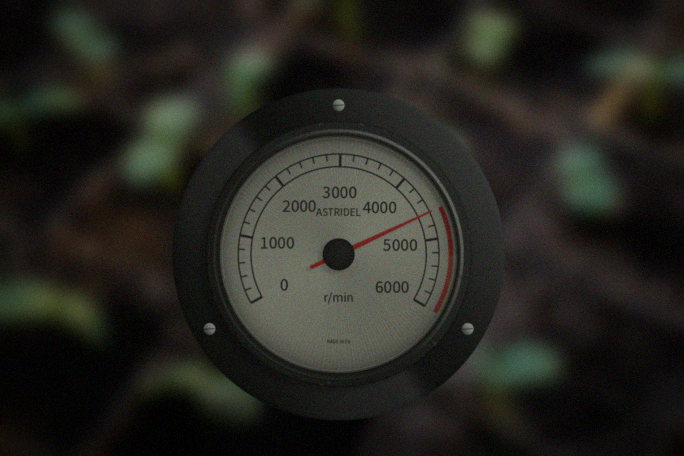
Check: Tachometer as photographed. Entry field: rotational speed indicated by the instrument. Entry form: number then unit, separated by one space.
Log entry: 4600 rpm
